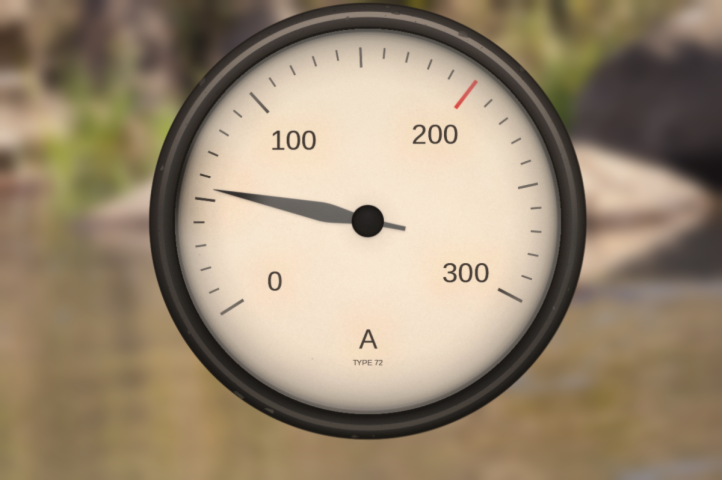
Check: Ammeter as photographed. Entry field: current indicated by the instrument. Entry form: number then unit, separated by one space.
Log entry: 55 A
